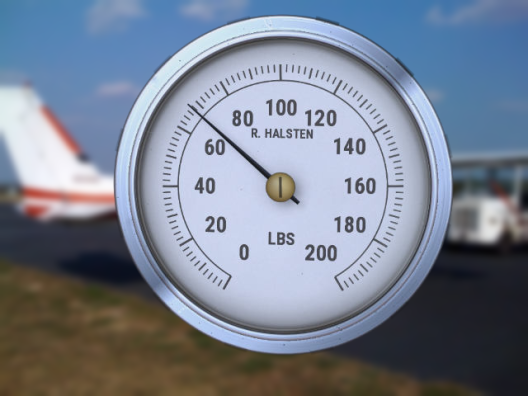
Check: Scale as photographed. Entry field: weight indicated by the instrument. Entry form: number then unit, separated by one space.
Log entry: 68 lb
